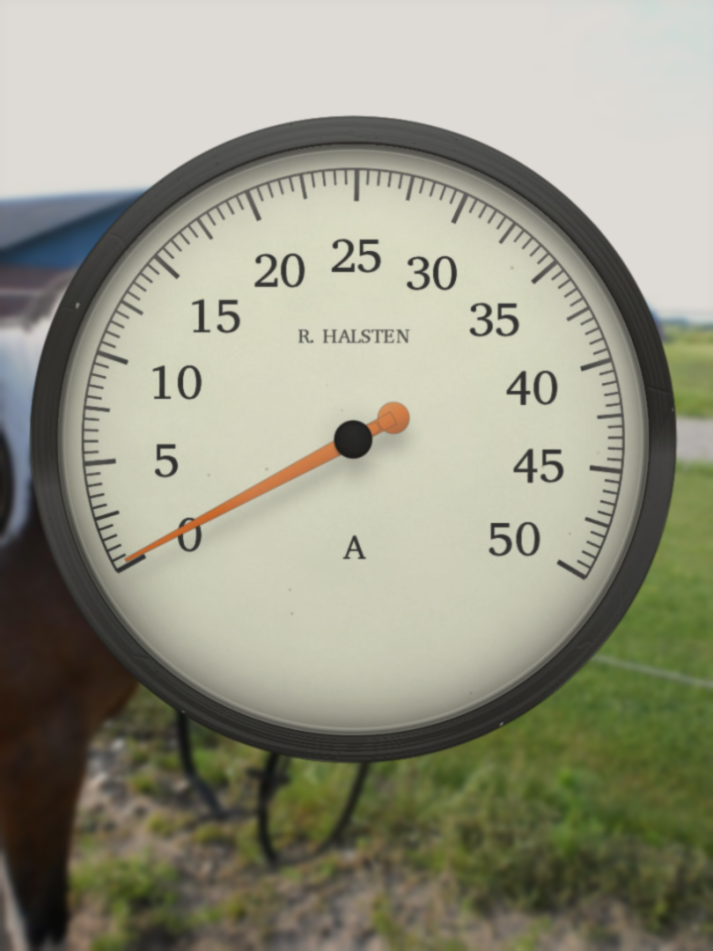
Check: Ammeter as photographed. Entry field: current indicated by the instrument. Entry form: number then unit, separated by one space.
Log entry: 0.25 A
